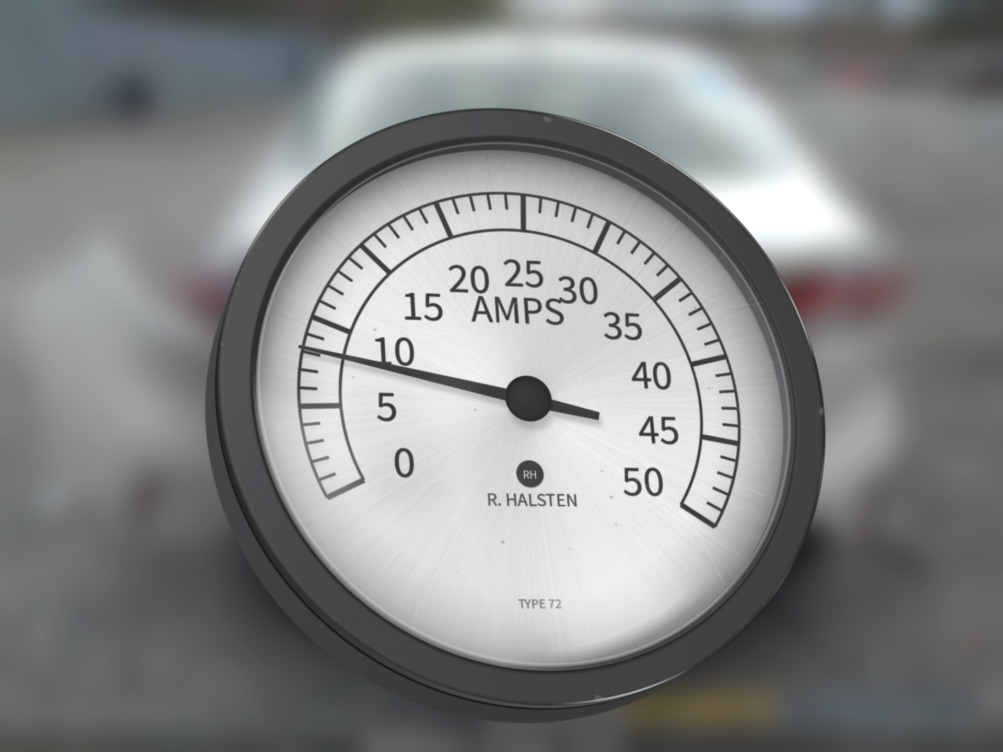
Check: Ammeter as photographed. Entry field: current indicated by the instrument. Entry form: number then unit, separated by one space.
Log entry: 8 A
